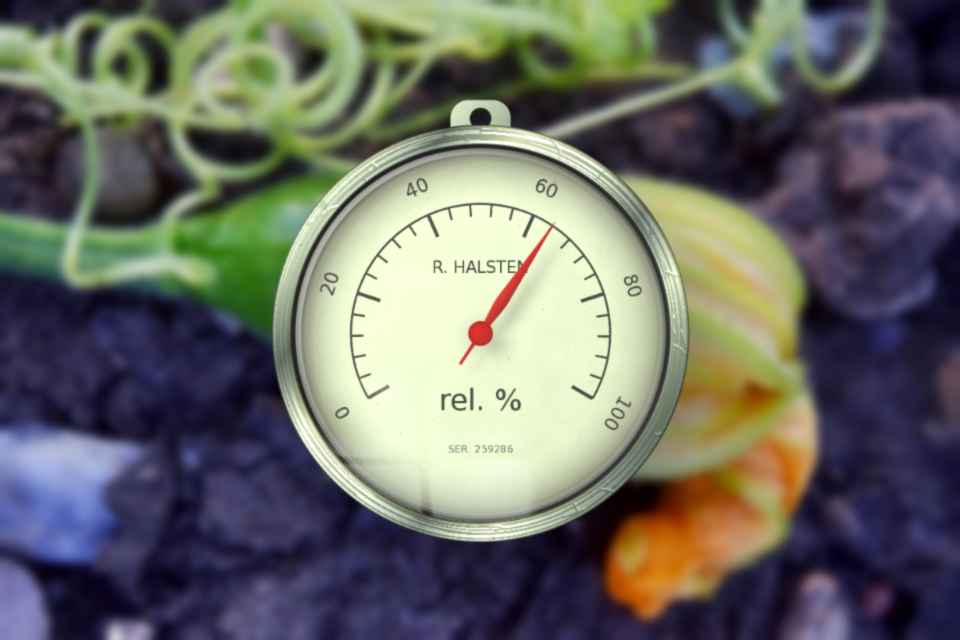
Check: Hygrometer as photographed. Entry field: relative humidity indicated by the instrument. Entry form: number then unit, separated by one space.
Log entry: 64 %
